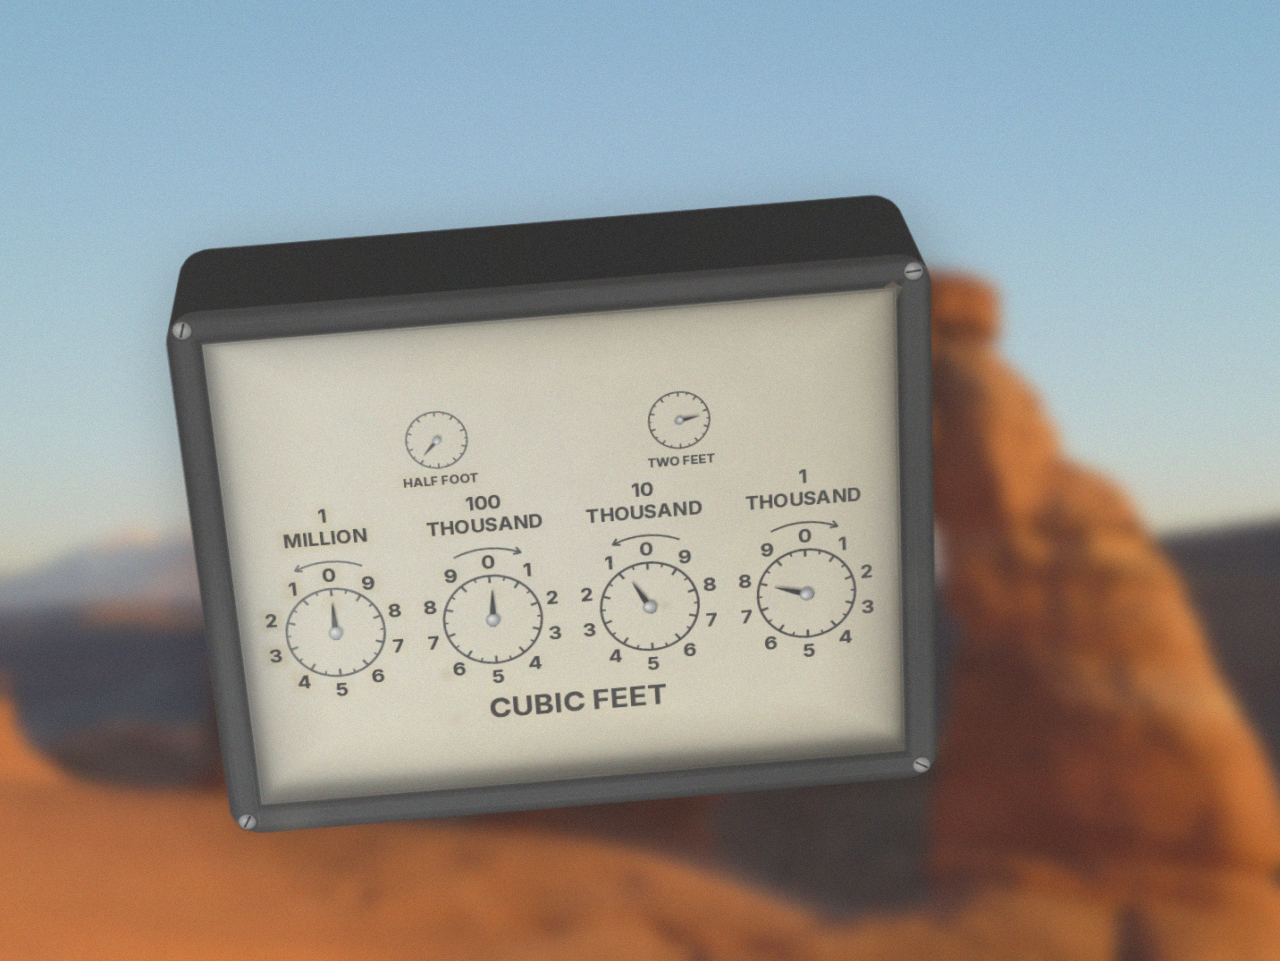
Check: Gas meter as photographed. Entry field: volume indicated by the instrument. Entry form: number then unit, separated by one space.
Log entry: 800 ft³
